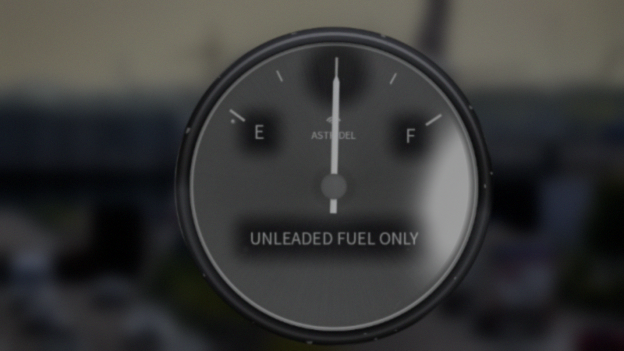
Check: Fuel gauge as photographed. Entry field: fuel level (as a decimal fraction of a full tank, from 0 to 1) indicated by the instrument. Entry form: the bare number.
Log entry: 0.5
